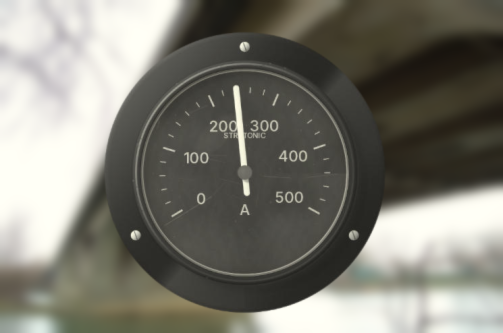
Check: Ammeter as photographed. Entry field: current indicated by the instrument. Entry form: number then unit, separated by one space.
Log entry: 240 A
